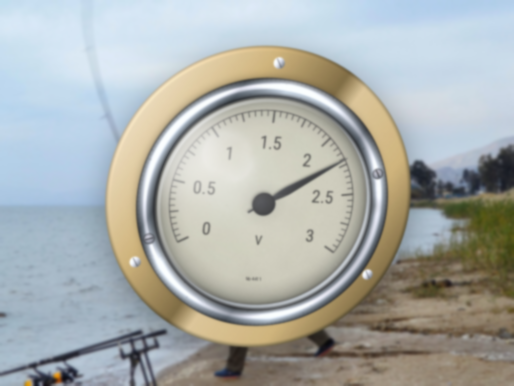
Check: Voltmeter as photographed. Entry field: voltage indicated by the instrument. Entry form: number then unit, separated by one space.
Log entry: 2.2 V
